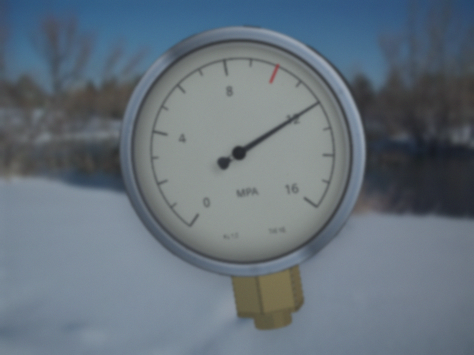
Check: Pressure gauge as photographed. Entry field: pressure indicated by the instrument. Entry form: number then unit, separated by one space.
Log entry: 12 MPa
